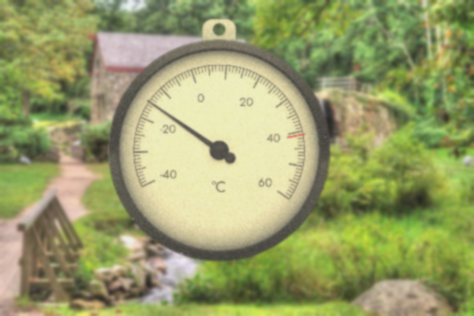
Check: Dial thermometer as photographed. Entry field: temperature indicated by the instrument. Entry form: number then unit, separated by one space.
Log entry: -15 °C
